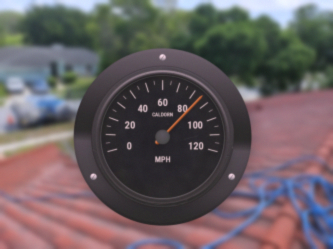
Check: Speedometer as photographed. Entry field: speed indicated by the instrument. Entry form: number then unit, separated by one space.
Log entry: 85 mph
